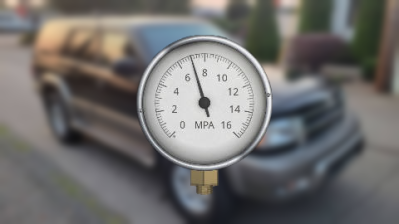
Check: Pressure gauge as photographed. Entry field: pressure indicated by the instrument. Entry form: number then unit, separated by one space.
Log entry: 7 MPa
